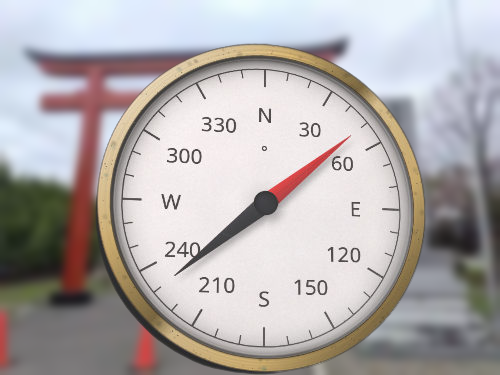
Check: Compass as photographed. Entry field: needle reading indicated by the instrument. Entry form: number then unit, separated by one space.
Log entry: 50 °
